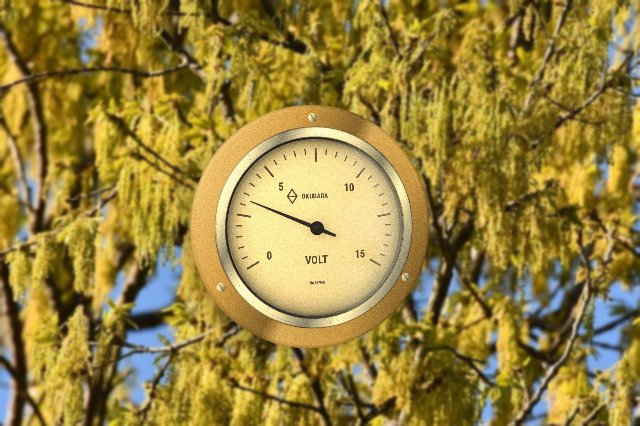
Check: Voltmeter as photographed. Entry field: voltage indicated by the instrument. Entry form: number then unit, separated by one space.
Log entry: 3.25 V
